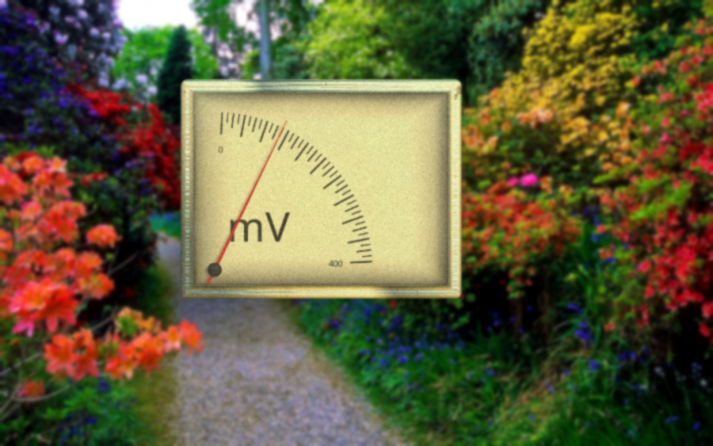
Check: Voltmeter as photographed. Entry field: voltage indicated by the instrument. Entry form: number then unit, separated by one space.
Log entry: 110 mV
